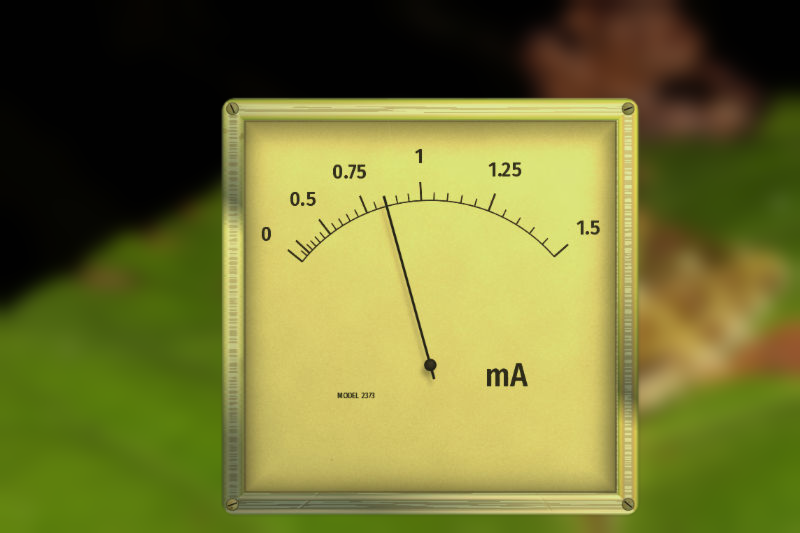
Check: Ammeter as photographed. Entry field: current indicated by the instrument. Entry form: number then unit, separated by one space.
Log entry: 0.85 mA
